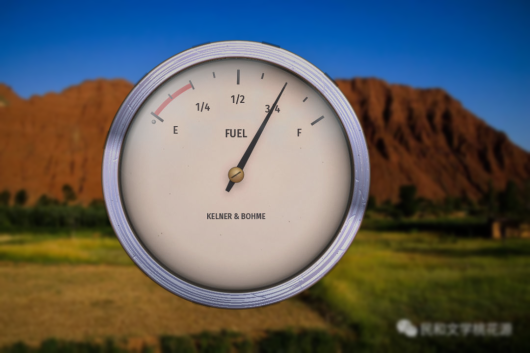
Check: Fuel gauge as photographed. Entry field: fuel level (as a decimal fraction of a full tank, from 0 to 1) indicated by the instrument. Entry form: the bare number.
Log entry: 0.75
